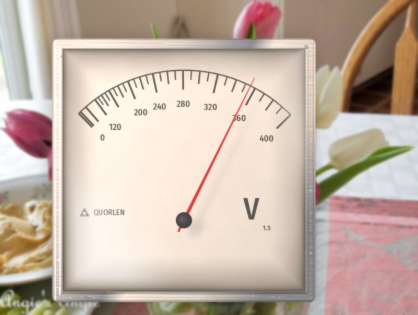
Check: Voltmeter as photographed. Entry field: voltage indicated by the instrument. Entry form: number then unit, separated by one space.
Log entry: 355 V
